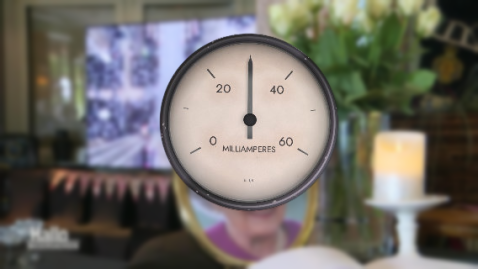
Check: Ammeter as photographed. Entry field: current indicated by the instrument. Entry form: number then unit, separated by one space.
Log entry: 30 mA
